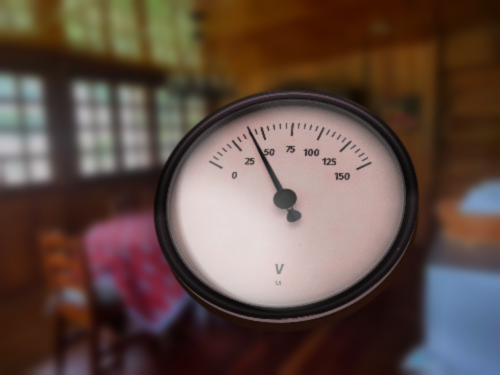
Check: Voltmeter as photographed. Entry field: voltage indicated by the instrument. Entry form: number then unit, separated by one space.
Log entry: 40 V
